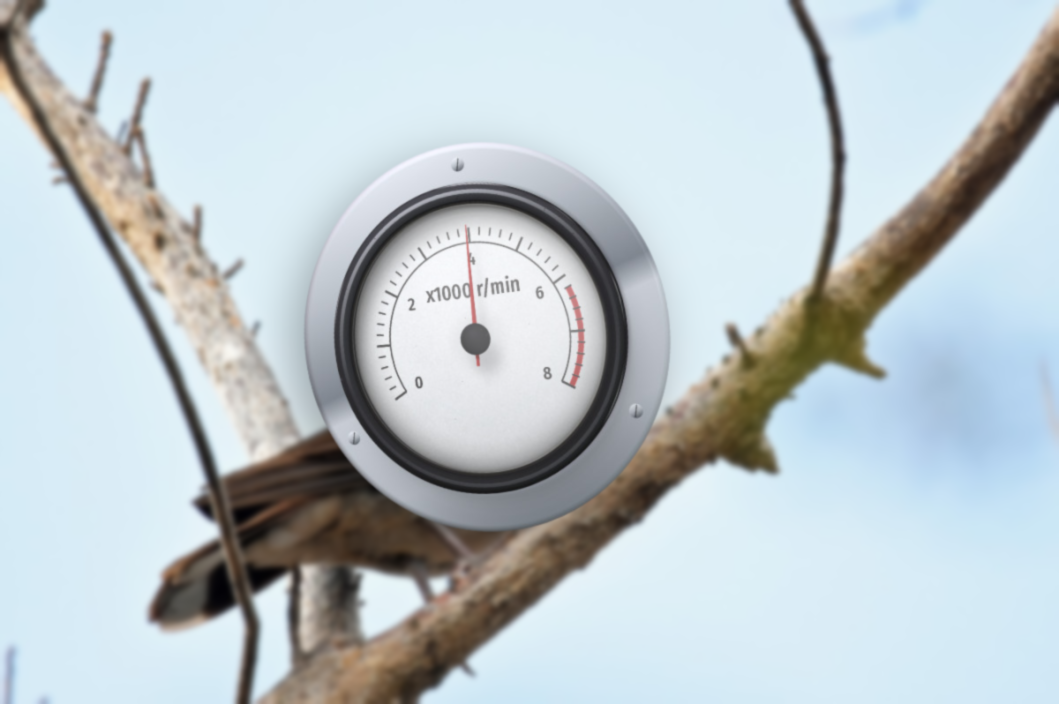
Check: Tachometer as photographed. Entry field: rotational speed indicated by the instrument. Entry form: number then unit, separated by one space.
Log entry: 4000 rpm
